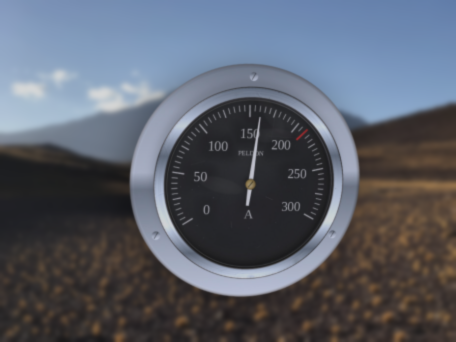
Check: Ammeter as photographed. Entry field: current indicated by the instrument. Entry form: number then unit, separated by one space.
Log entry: 160 A
